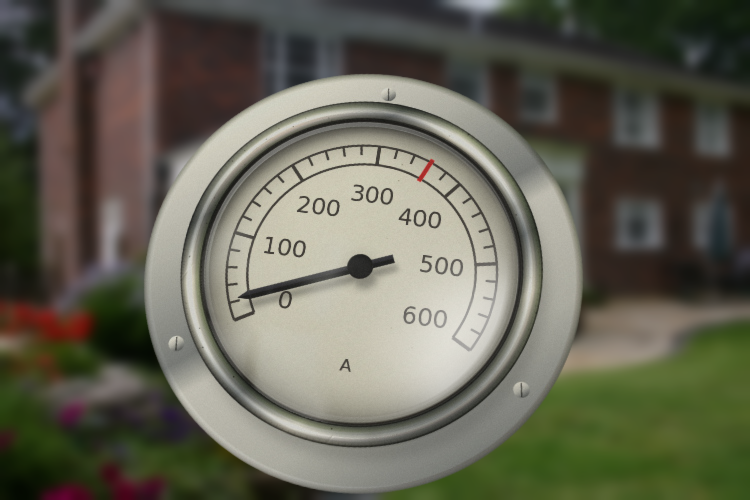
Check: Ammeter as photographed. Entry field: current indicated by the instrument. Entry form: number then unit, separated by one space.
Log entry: 20 A
